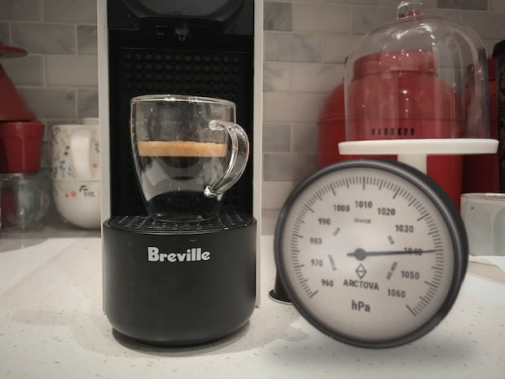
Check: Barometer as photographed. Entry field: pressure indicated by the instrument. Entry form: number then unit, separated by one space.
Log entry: 1040 hPa
